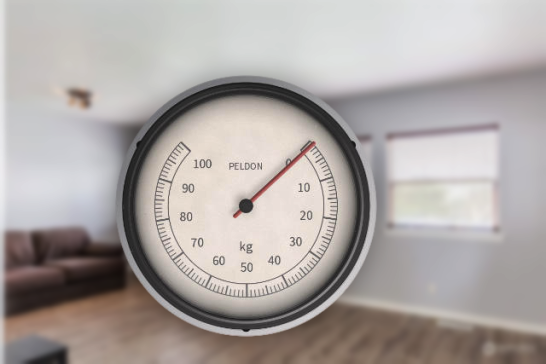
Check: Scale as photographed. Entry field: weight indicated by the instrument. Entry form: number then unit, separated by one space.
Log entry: 1 kg
